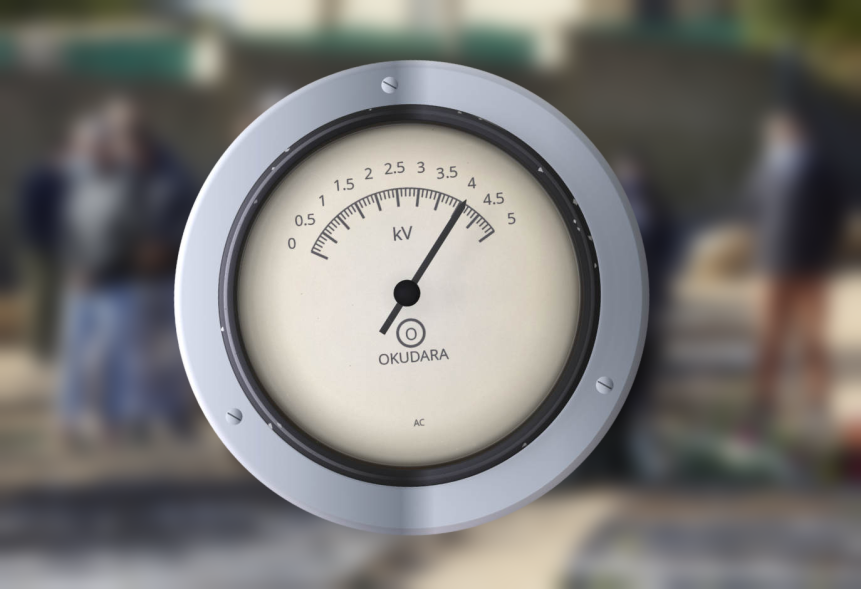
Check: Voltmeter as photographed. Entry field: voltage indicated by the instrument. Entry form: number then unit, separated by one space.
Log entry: 4.1 kV
